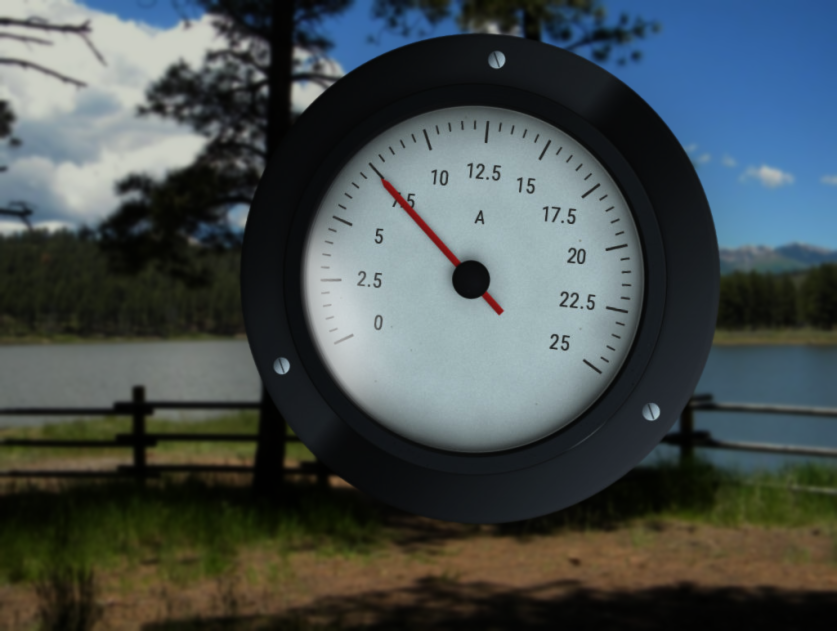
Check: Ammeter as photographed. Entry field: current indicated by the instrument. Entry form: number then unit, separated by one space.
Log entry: 7.5 A
